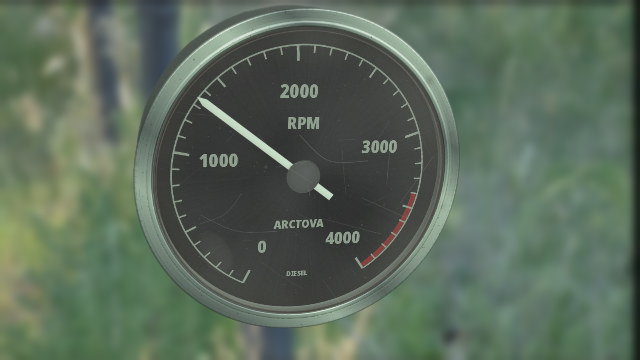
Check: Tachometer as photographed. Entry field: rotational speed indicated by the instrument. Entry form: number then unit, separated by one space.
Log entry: 1350 rpm
